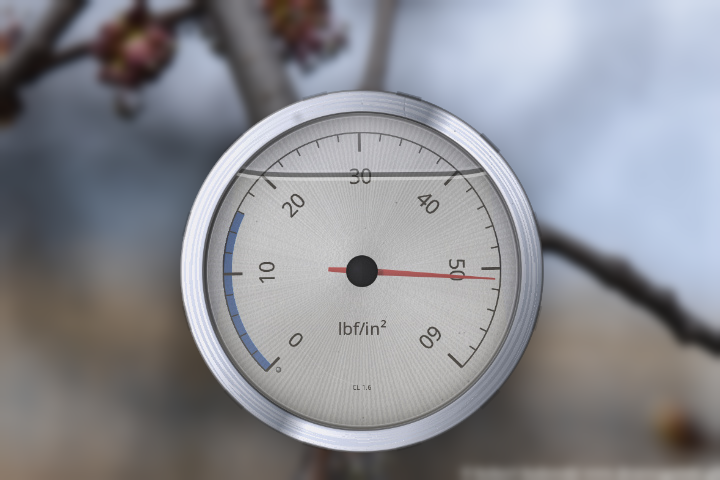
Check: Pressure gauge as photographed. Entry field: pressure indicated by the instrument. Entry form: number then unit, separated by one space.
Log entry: 51 psi
